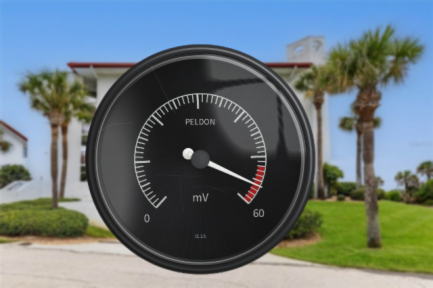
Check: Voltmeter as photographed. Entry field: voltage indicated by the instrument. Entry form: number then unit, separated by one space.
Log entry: 56 mV
